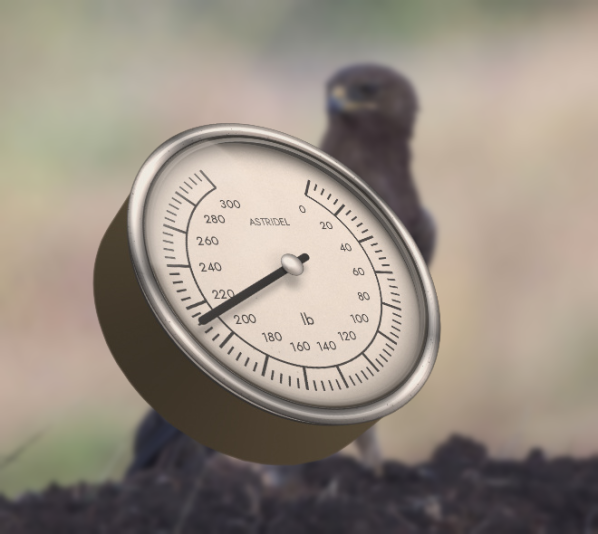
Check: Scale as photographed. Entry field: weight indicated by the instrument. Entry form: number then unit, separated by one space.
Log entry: 212 lb
